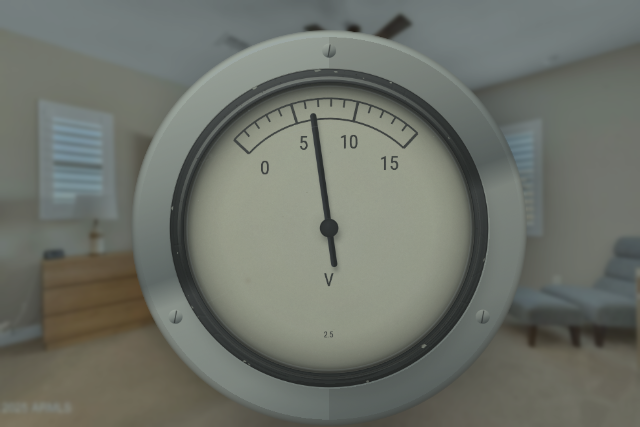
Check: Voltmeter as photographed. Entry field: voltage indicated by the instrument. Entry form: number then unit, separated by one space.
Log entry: 6.5 V
